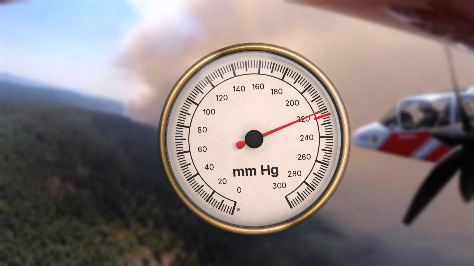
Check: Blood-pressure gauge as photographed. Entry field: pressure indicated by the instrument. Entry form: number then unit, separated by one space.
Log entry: 220 mmHg
